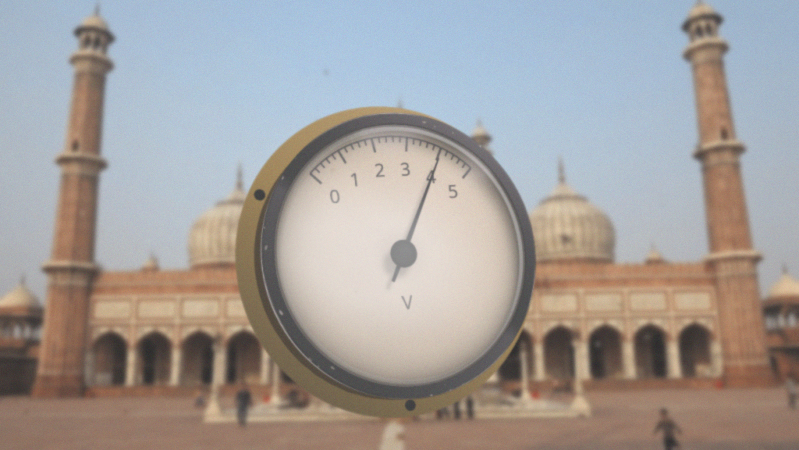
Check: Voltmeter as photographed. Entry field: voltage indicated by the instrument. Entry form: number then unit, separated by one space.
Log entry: 4 V
